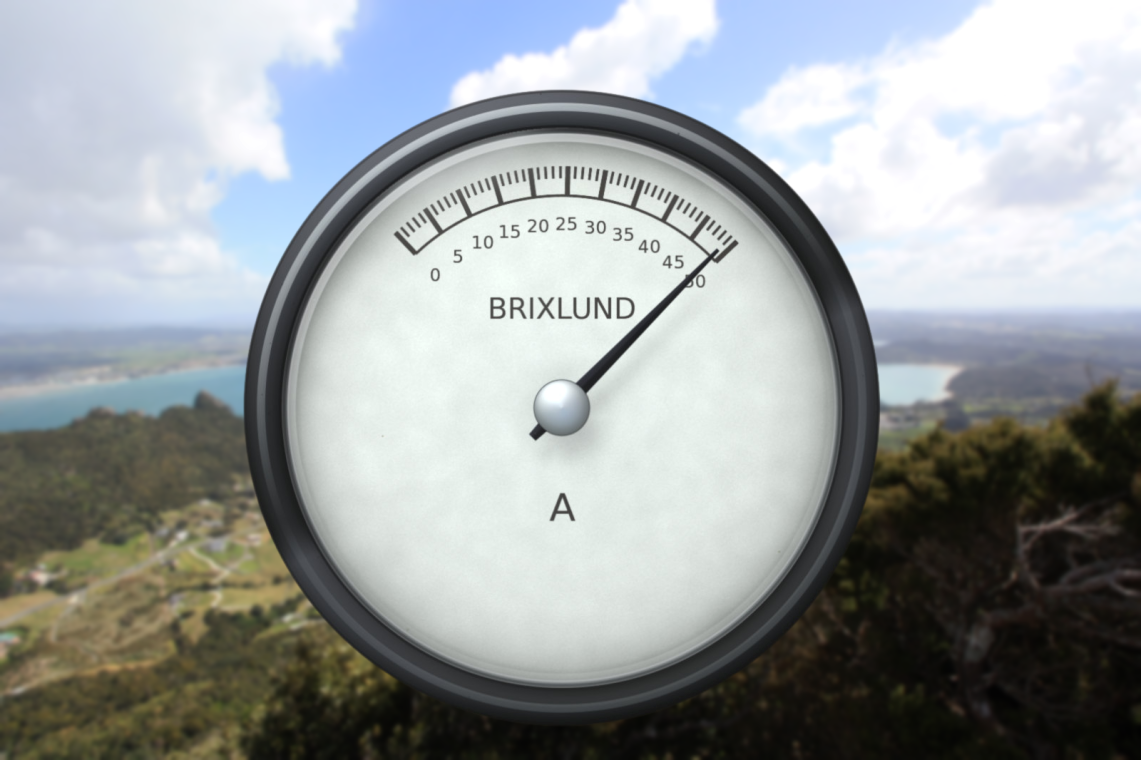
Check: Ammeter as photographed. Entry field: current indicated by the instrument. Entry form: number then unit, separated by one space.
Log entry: 49 A
